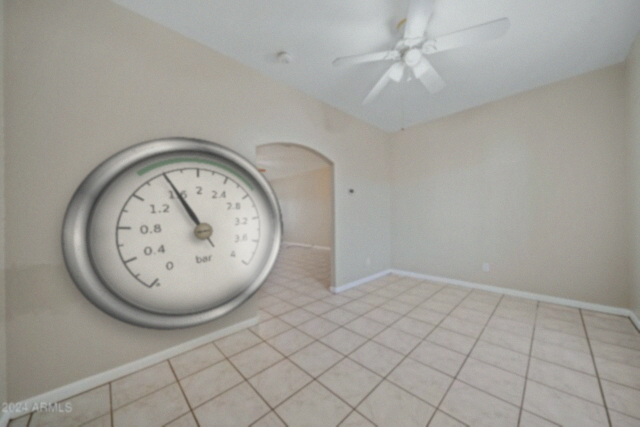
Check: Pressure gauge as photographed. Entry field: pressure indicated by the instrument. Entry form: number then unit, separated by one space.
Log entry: 1.6 bar
